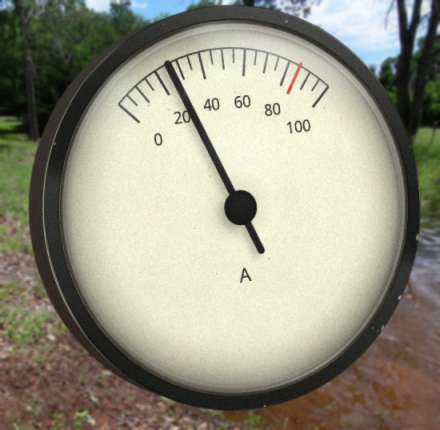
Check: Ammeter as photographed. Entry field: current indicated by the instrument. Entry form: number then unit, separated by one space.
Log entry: 25 A
